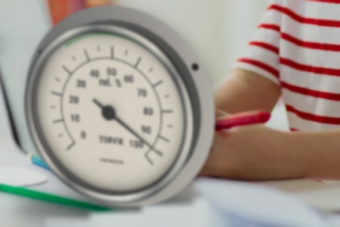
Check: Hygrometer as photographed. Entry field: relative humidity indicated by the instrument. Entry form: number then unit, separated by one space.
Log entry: 95 %
